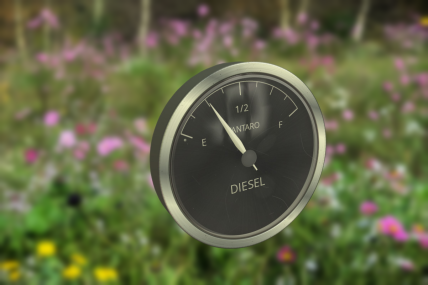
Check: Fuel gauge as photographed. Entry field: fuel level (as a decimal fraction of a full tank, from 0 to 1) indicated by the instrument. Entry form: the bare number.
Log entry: 0.25
